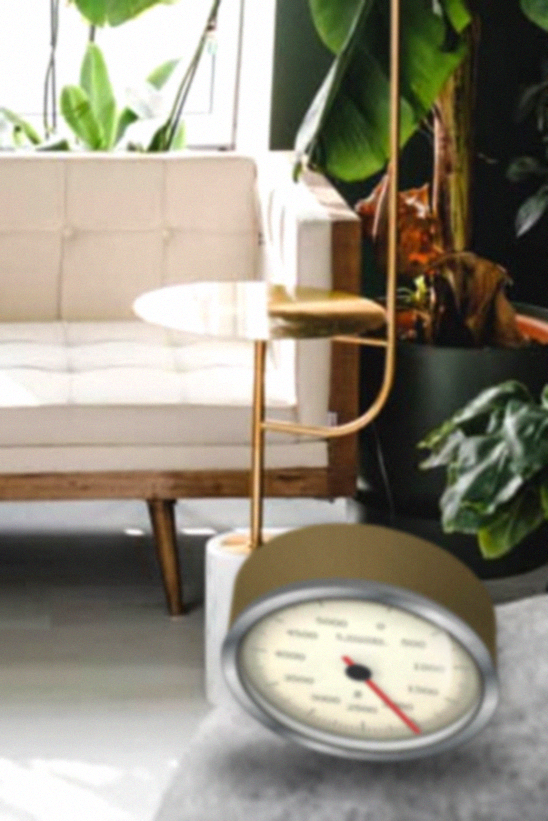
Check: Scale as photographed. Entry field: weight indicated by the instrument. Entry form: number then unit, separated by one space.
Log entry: 2000 g
